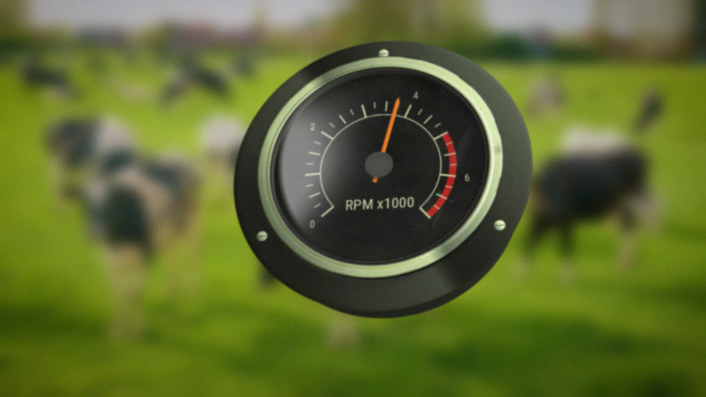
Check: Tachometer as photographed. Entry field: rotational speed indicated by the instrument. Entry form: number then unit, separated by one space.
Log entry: 3750 rpm
